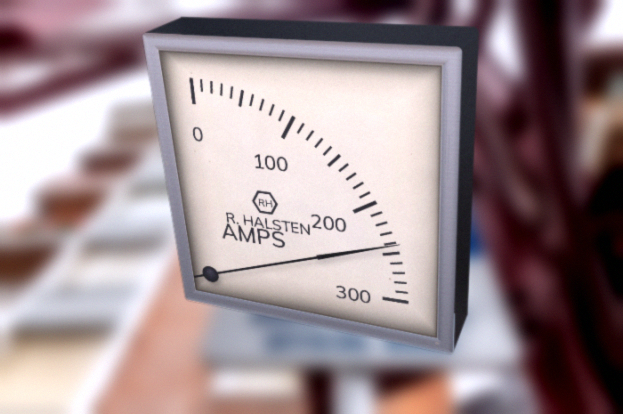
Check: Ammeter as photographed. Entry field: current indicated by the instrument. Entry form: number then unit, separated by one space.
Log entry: 240 A
